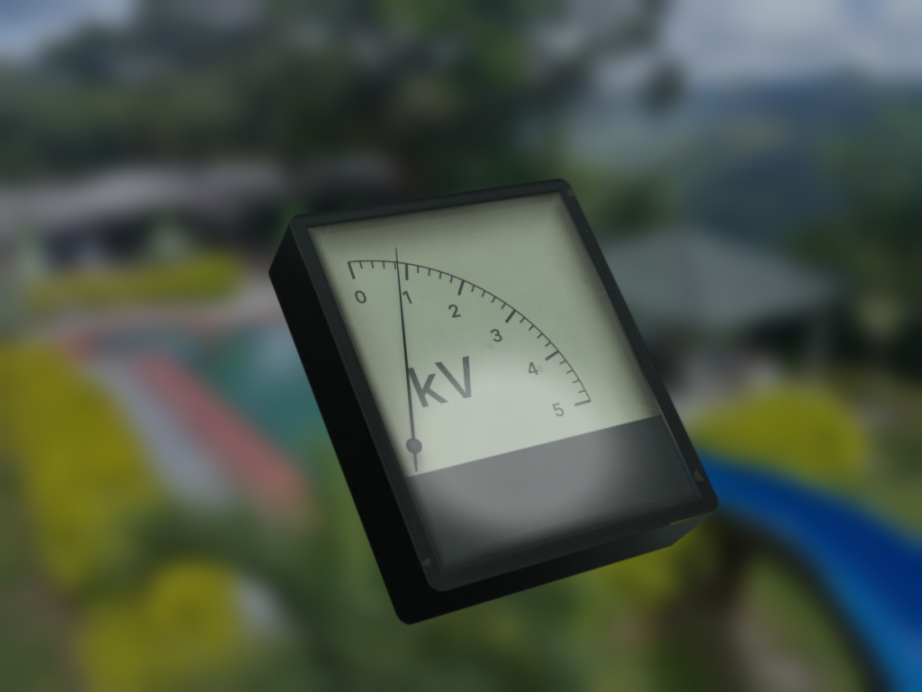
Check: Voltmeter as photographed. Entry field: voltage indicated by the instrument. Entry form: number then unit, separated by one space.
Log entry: 0.8 kV
